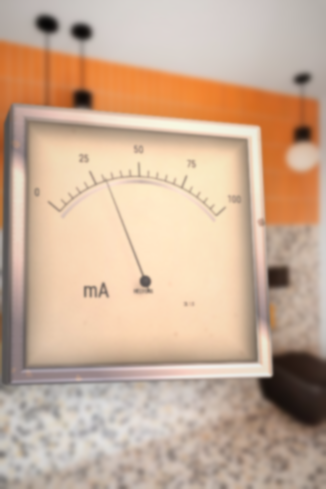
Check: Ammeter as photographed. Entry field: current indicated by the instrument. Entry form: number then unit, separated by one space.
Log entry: 30 mA
